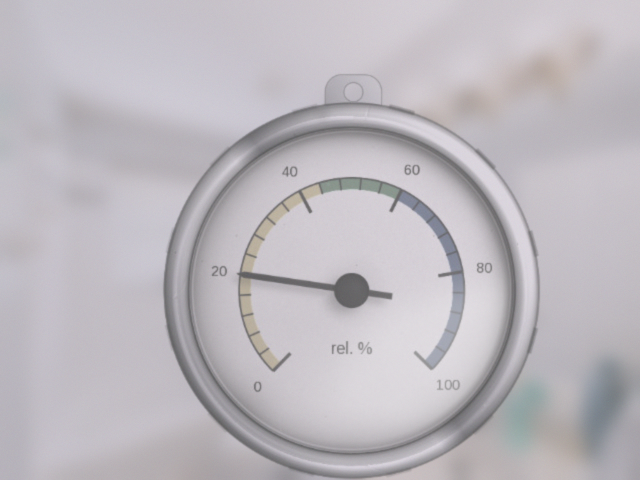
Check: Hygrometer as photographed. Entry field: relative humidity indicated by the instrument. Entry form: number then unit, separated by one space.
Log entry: 20 %
